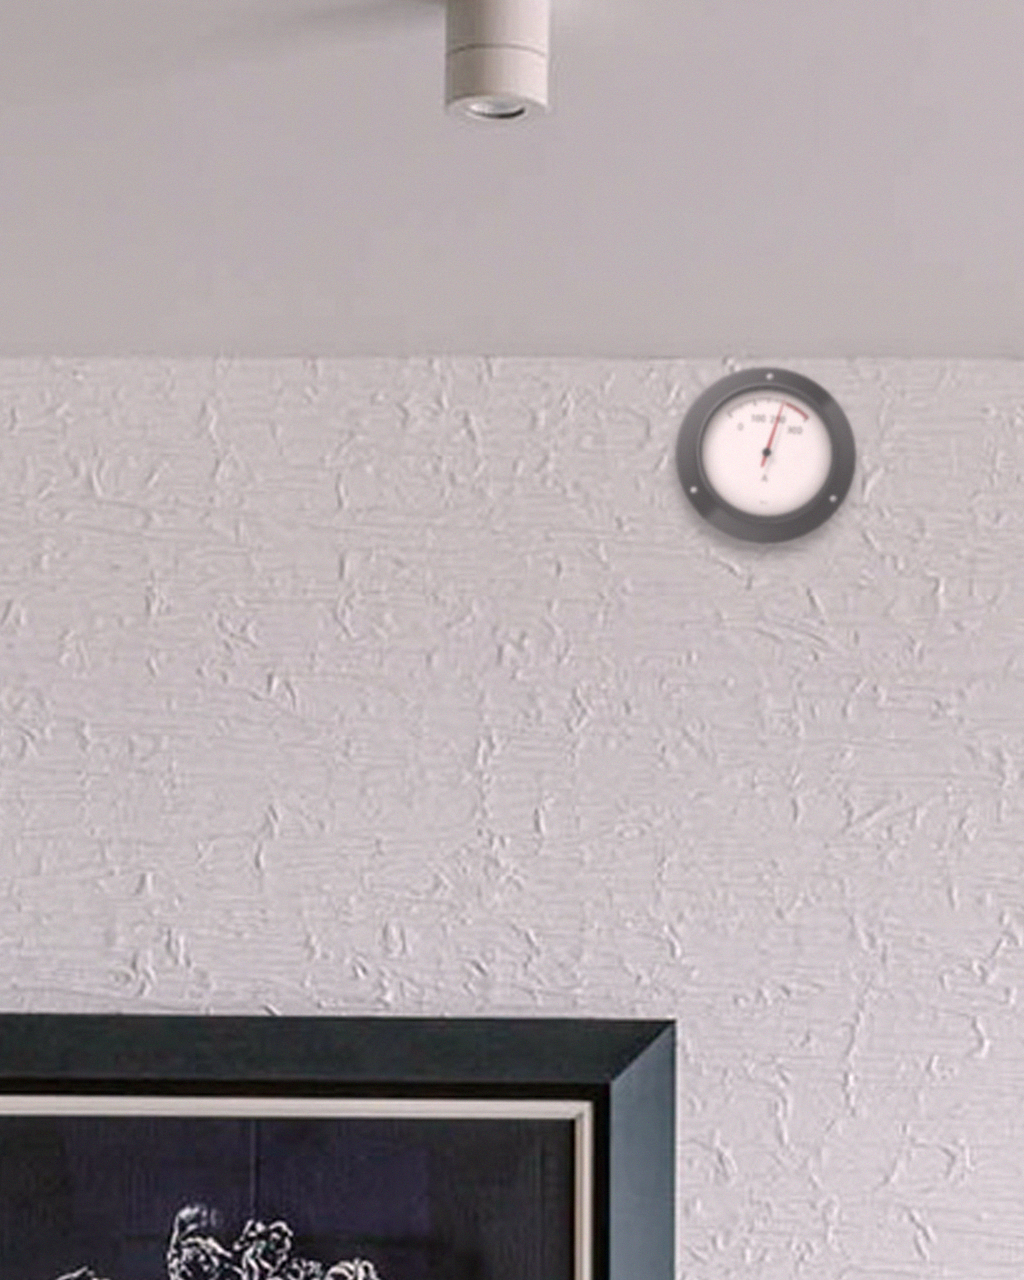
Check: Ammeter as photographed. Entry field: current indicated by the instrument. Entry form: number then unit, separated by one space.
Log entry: 200 A
